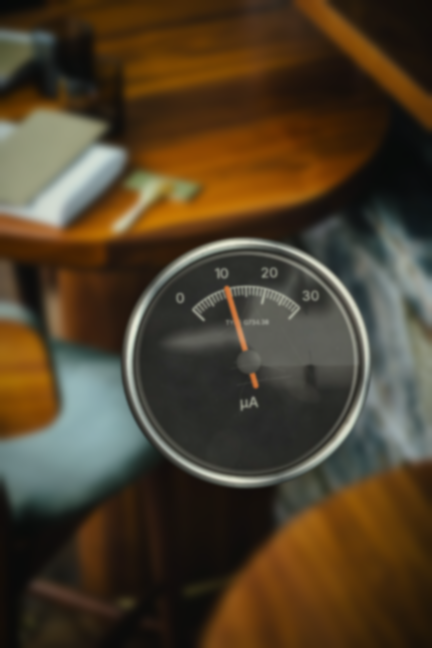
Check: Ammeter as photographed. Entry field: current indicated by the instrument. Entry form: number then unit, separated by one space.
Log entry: 10 µA
